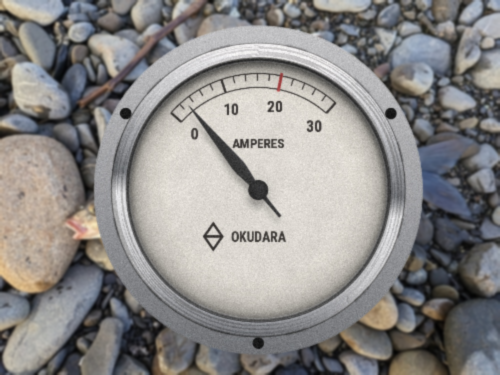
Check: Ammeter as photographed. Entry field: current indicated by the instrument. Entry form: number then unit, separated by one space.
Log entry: 3 A
